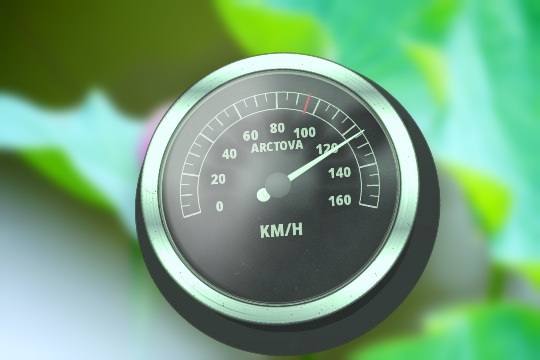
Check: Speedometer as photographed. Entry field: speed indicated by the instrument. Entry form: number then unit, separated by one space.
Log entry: 125 km/h
